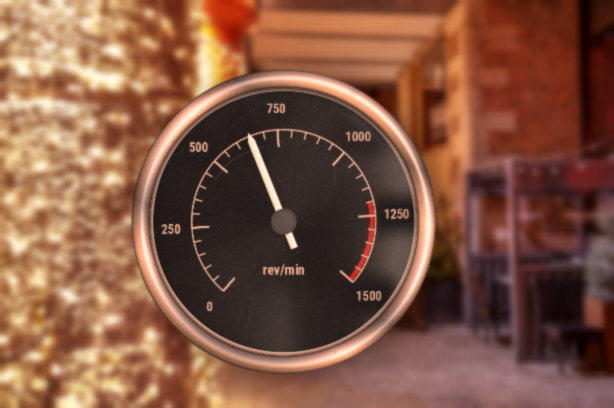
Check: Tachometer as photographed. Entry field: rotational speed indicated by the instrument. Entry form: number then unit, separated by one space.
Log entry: 650 rpm
